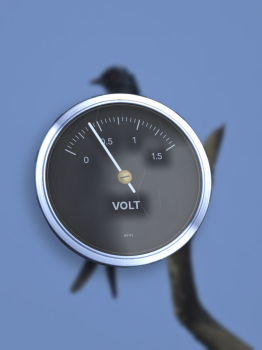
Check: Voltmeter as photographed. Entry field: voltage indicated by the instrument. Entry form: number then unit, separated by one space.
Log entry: 0.4 V
